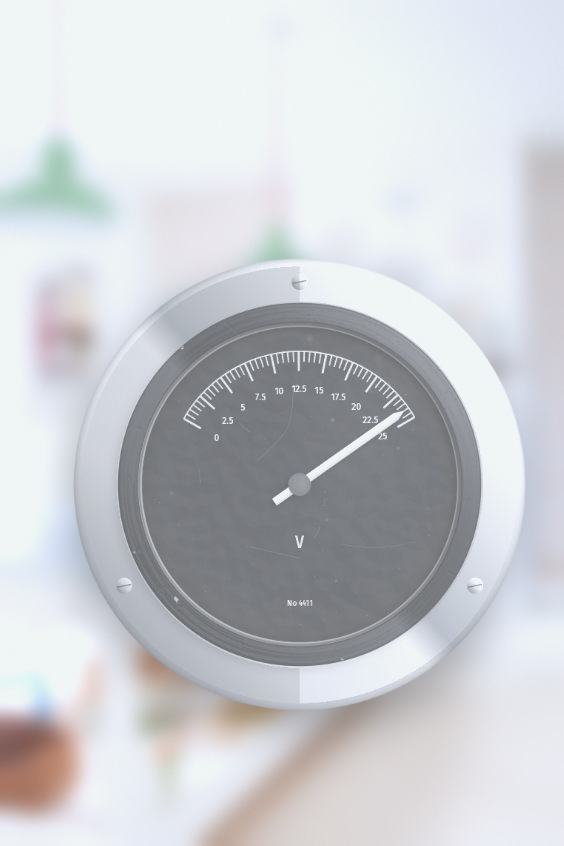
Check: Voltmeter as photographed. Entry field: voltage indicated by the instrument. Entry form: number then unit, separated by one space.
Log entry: 24 V
